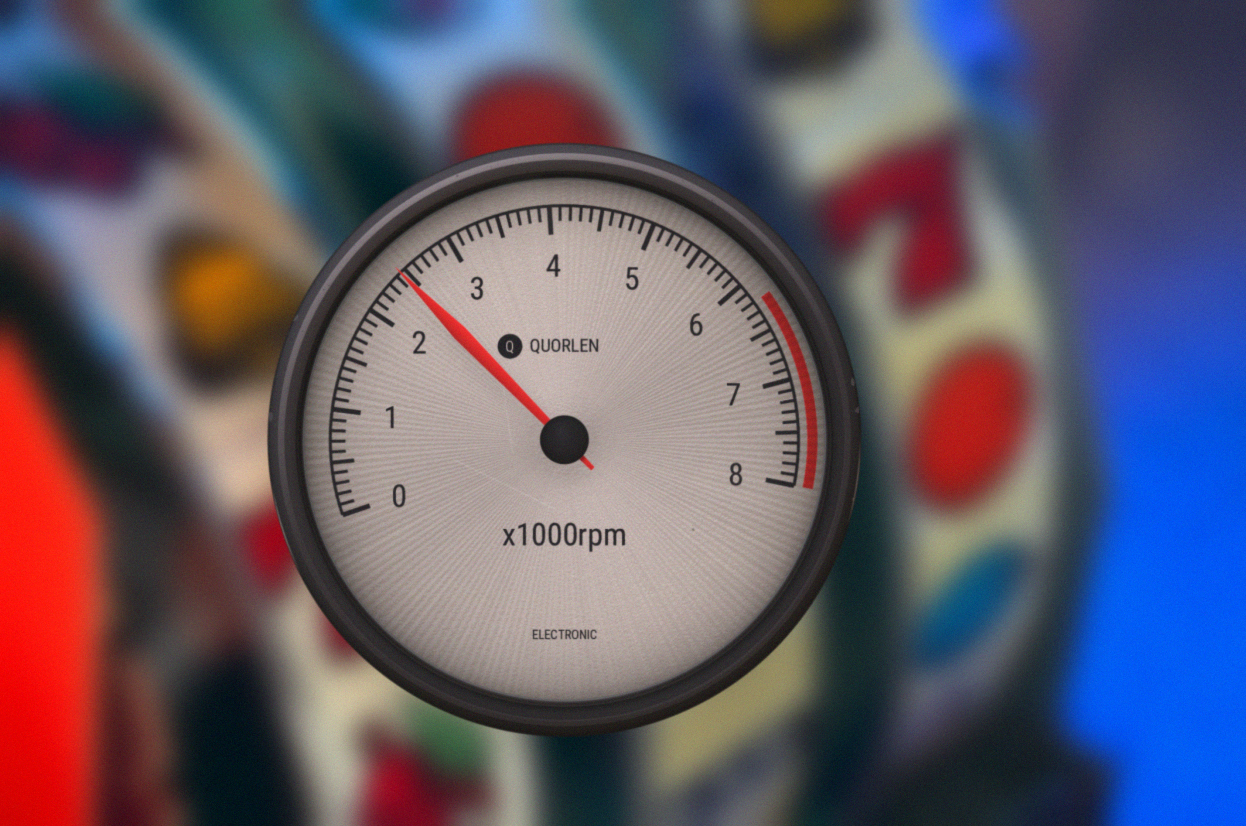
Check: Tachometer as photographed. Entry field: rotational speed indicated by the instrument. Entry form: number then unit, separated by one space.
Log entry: 2450 rpm
